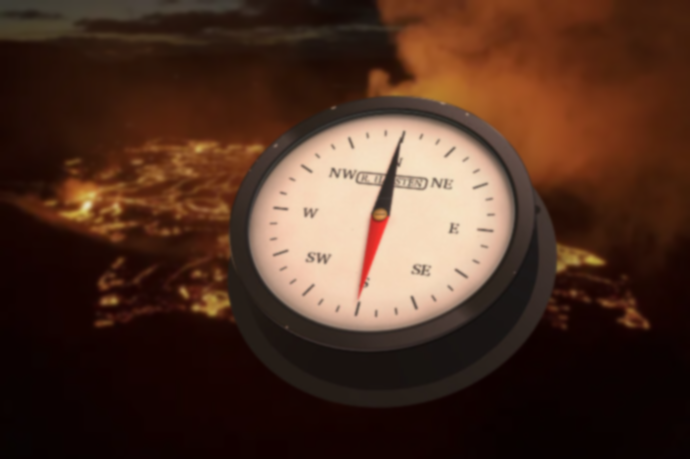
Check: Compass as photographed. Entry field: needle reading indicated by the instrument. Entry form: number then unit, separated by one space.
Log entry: 180 °
